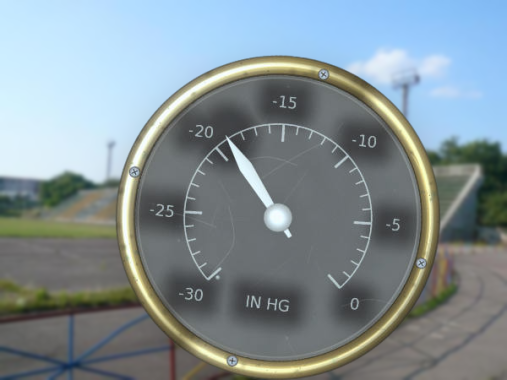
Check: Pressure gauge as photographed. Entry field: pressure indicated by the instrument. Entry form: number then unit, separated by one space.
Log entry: -19 inHg
